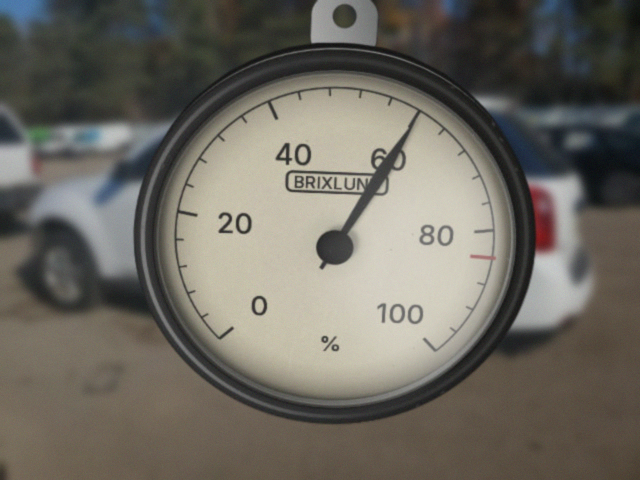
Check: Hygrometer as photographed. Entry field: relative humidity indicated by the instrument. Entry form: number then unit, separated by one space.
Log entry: 60 %
